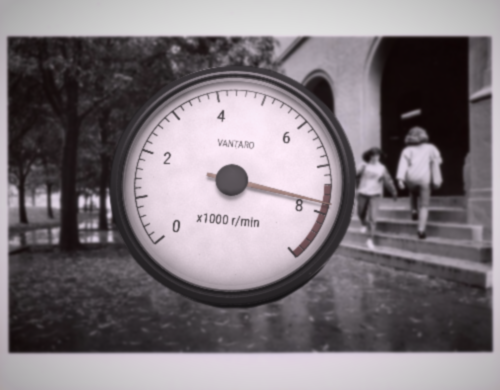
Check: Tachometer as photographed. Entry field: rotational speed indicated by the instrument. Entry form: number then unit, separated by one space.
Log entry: 7800 rpm
